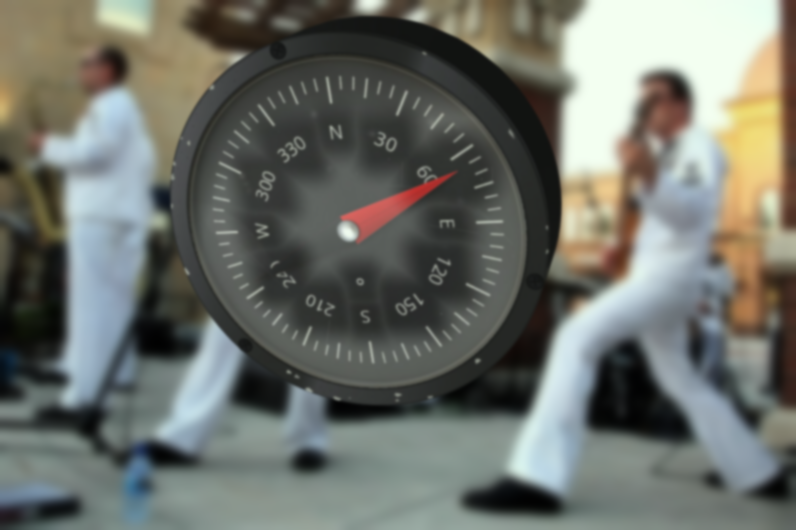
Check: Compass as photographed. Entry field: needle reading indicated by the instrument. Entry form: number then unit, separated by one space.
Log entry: 65 °
